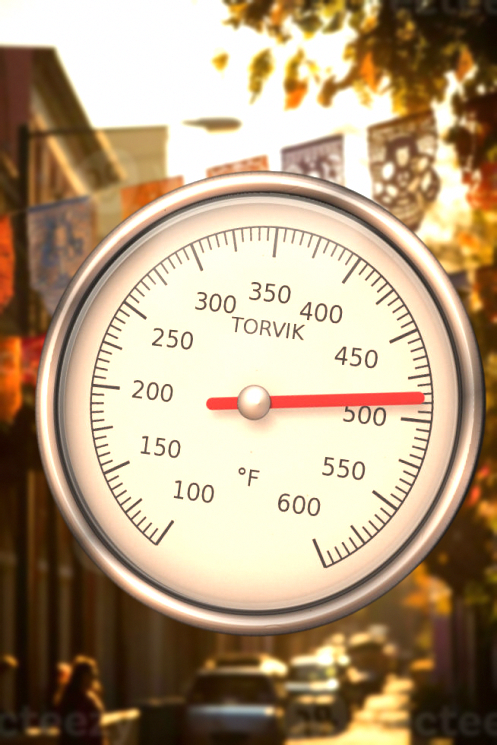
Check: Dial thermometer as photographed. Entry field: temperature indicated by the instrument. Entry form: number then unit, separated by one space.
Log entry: 487.5 °F
